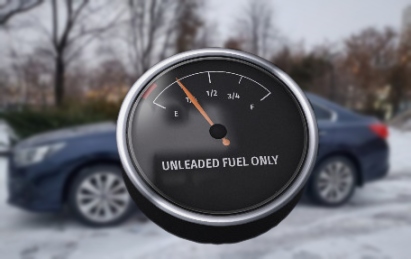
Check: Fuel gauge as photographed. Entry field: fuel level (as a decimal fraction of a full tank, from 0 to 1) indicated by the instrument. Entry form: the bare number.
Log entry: 0.25
